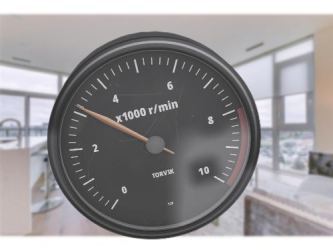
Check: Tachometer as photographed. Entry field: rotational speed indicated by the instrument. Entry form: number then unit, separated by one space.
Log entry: 3200 rpm
